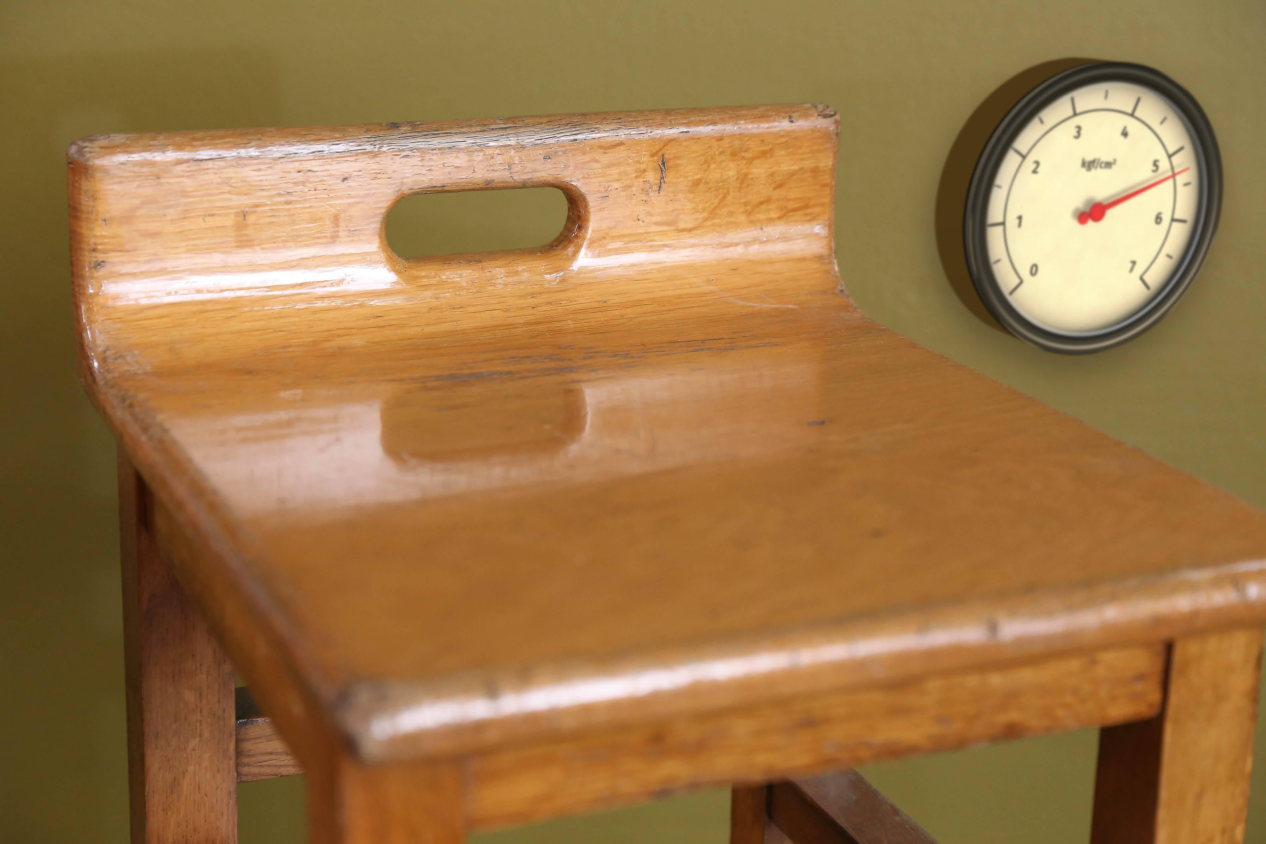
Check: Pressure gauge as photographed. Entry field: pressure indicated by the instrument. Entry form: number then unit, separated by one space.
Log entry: 5.25 kg/cm²
